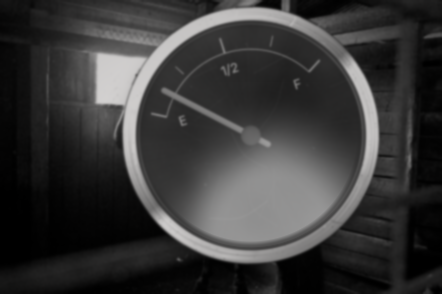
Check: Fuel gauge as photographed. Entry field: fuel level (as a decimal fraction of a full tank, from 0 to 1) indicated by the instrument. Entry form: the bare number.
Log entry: 0.125
